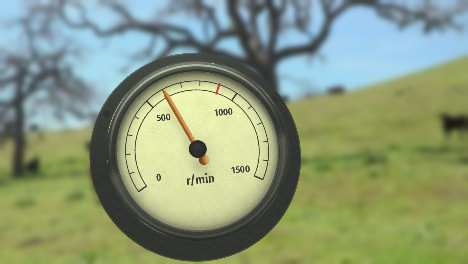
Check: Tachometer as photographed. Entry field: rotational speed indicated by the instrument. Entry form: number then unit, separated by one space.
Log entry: 600 rpm
